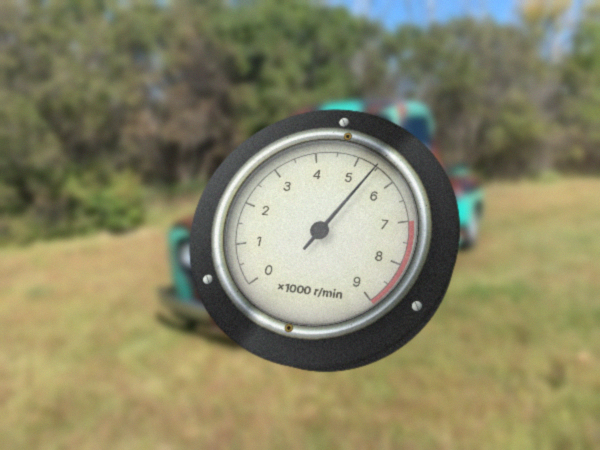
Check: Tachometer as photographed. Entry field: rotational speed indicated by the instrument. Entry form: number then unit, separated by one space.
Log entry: 5500 rpm
